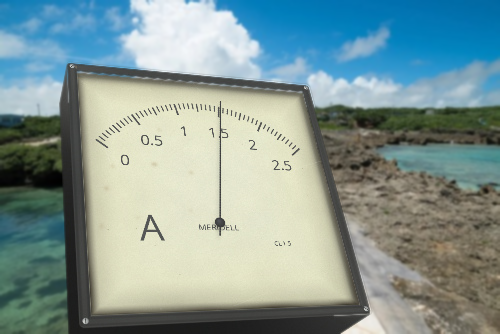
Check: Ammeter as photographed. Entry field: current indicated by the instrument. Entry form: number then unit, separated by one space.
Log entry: 1.5 A
